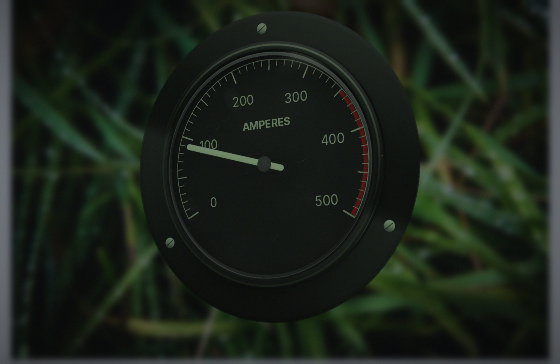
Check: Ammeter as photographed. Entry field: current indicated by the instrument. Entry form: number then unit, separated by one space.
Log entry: 90 A
